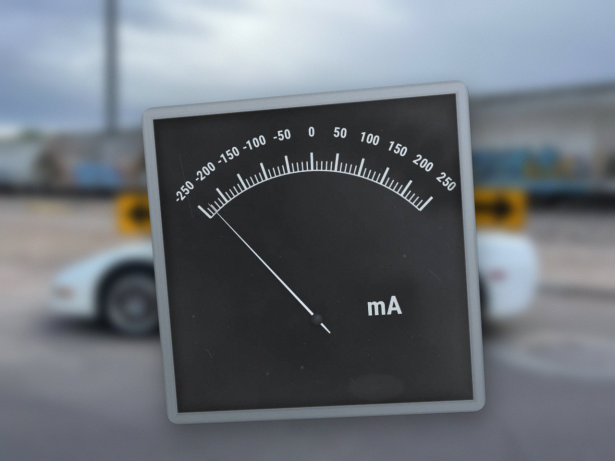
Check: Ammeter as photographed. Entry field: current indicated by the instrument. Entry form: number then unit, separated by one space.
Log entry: -230 mA
